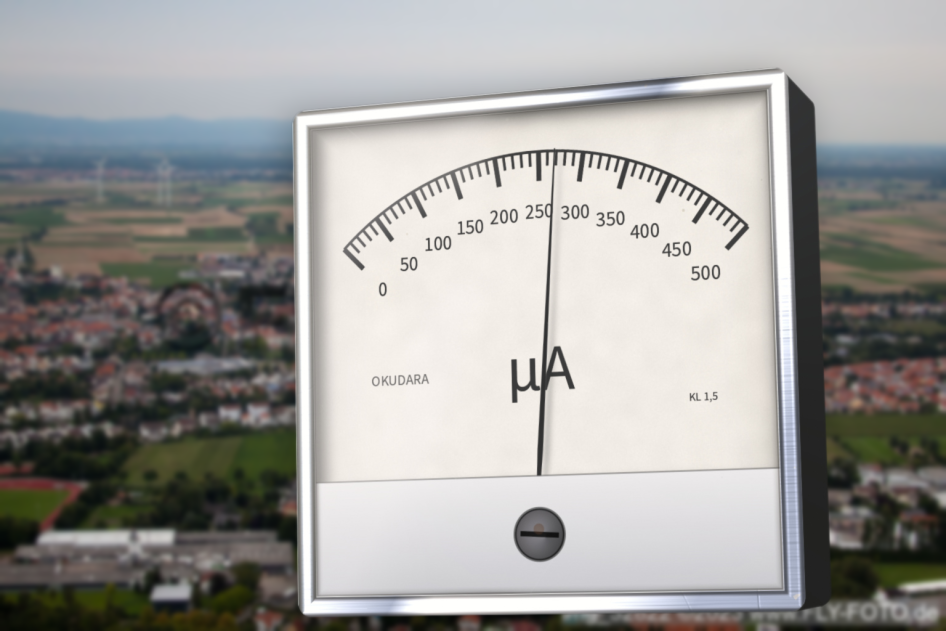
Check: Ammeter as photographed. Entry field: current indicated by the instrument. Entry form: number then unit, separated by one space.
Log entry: 270 µA
